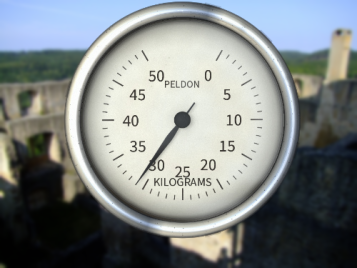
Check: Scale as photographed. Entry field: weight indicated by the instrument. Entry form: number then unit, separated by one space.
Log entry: 31 kg
